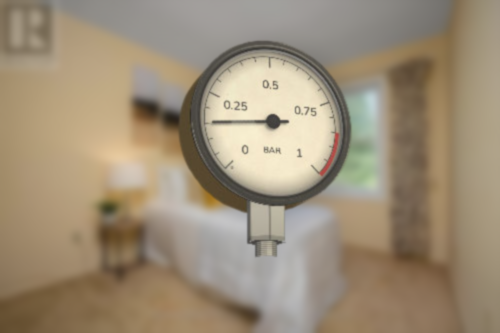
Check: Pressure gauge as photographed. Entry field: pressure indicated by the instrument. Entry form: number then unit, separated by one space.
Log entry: 0.15 bar
